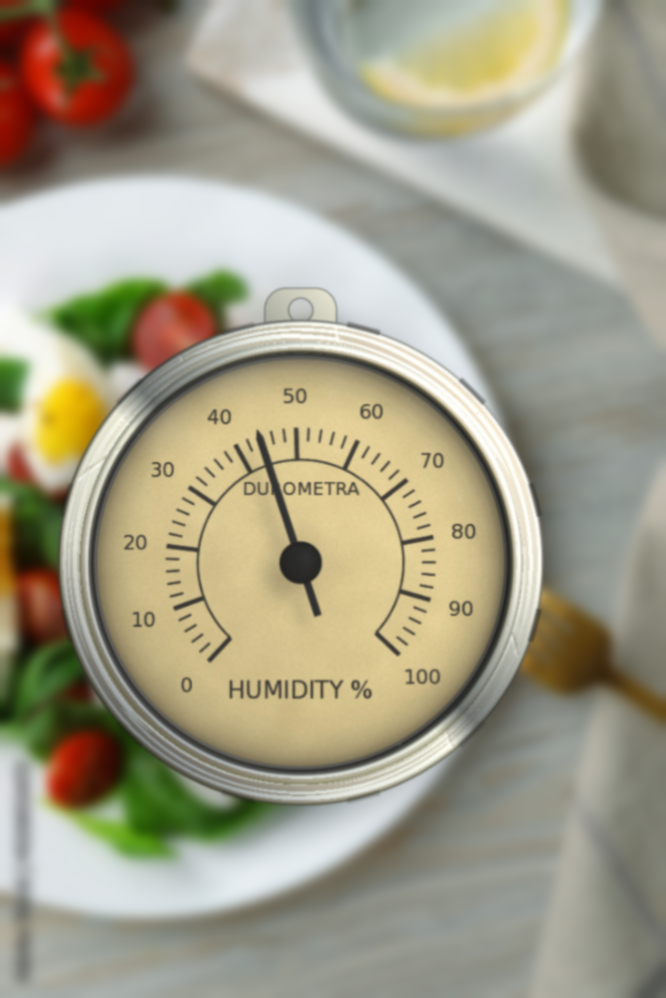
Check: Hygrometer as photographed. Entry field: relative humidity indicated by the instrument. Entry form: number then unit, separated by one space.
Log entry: 44 %
